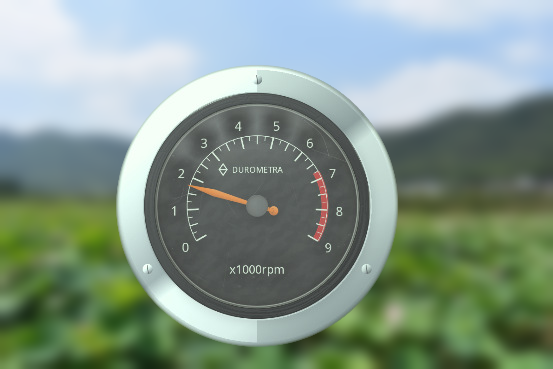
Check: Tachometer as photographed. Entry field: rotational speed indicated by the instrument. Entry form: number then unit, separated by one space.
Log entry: 1750 rpm
